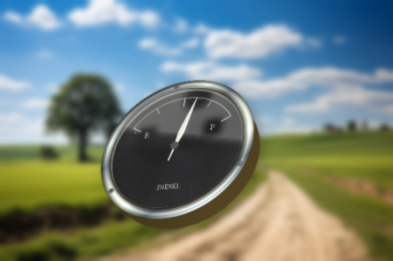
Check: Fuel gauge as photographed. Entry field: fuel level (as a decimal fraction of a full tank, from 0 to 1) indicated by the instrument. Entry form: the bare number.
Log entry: 0.625
